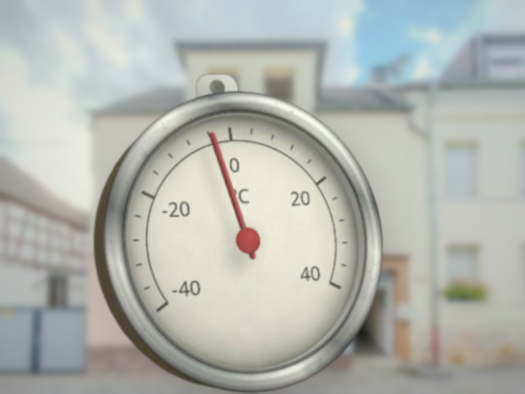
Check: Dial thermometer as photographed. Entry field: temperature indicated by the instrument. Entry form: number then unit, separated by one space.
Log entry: -4 °C
